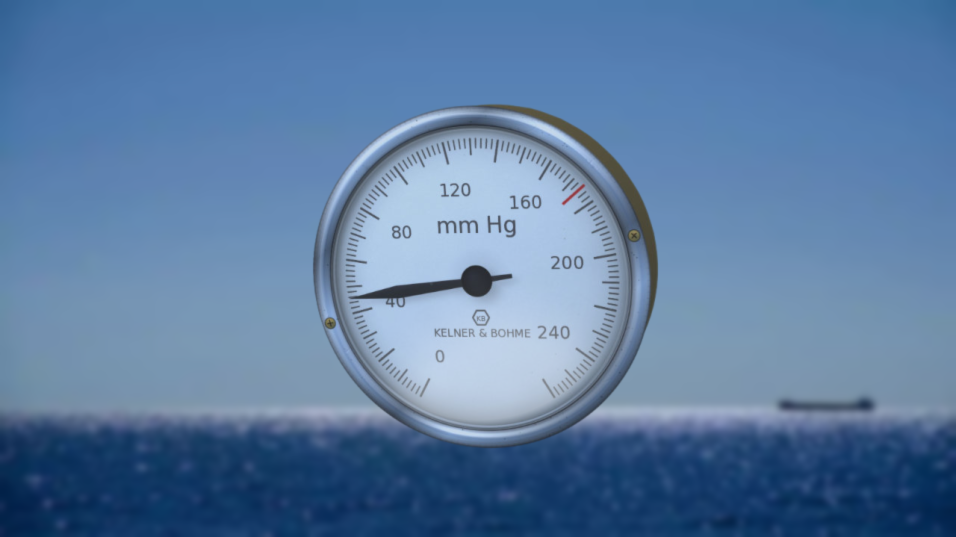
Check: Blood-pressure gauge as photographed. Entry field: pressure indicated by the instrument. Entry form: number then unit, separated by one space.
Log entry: 46 mmHg
